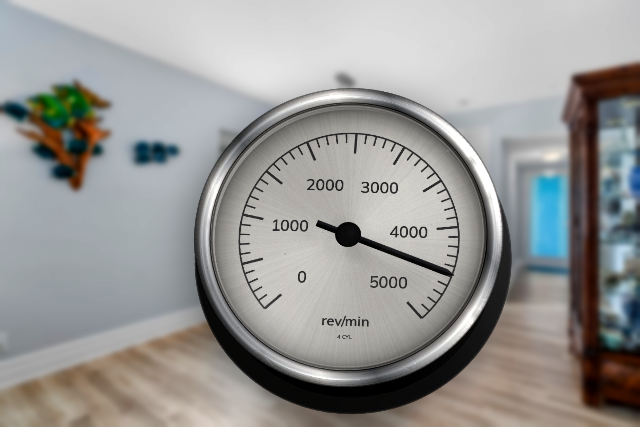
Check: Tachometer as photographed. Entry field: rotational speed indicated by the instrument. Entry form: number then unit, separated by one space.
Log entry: 4500 rpm
